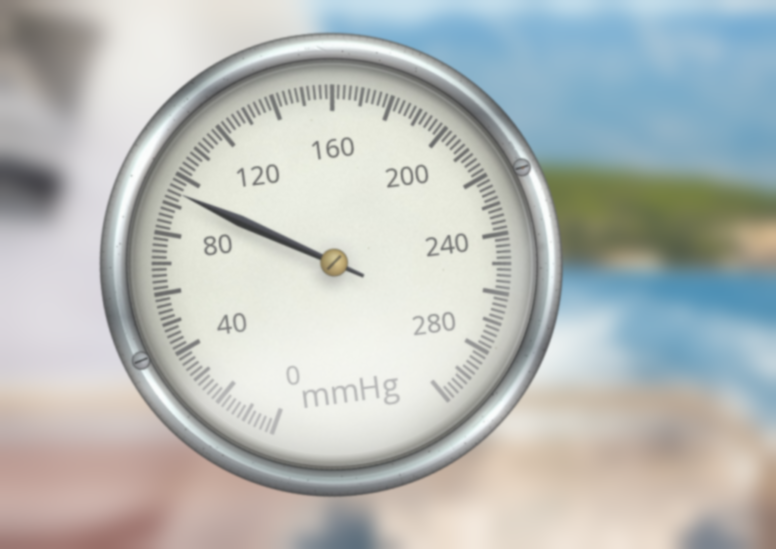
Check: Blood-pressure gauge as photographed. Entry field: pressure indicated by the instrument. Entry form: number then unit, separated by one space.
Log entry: 94 mmHg
